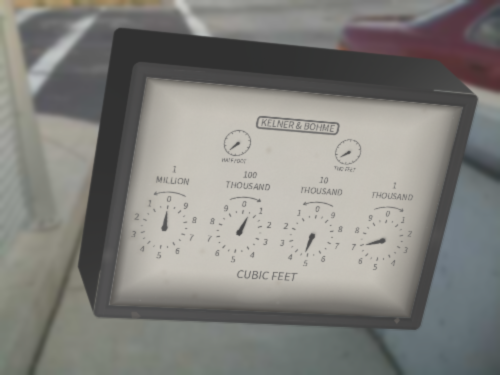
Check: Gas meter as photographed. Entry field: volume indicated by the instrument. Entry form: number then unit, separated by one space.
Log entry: 4700 ft³
